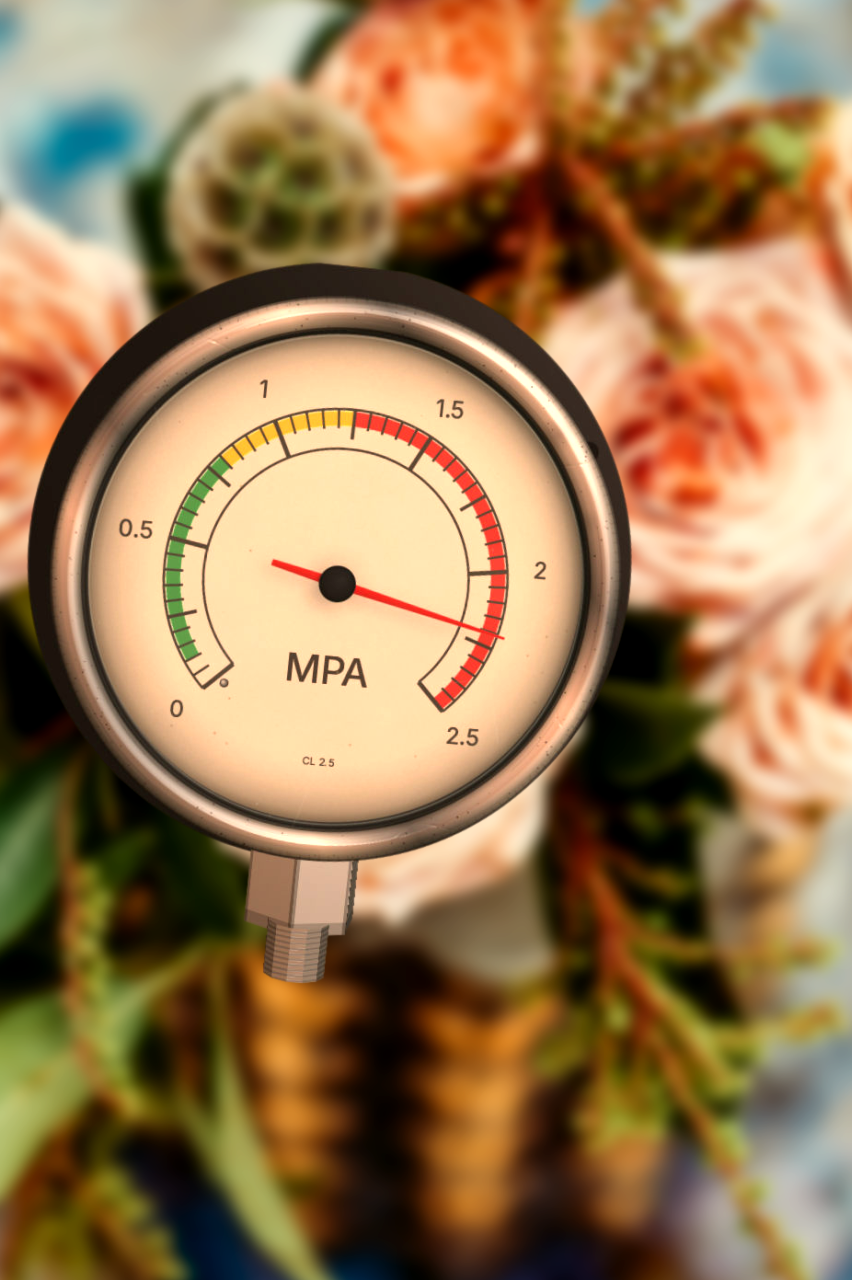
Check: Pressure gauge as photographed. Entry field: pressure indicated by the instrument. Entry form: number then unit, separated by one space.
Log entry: 2.2 MPa
